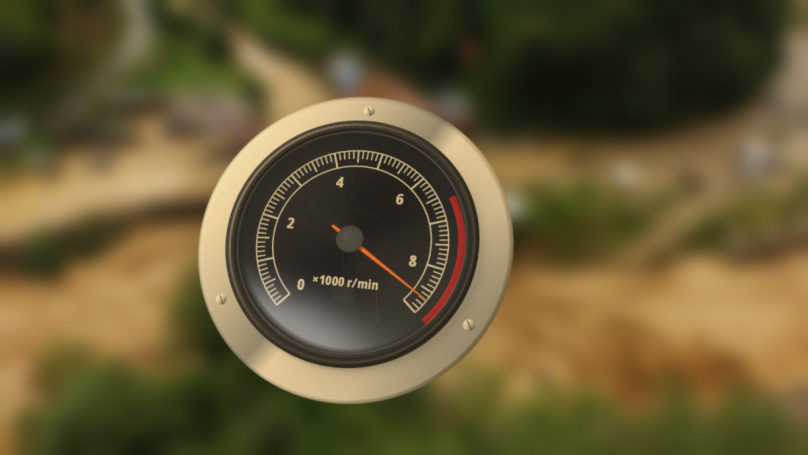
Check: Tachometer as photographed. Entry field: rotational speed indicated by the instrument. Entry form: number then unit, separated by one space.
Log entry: 8700 rpm
